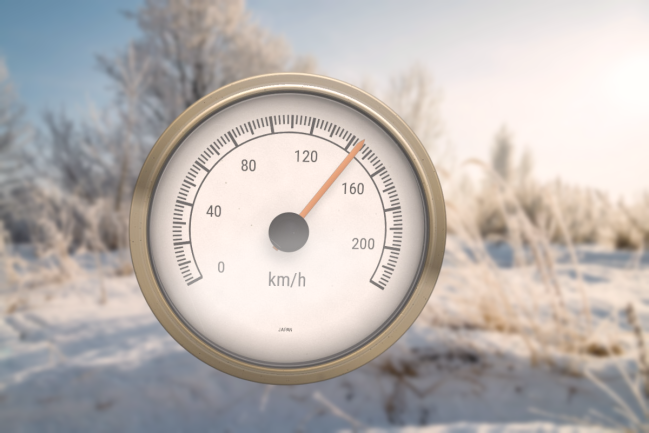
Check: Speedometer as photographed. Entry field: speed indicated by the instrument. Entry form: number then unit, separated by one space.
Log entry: 144 km/h
